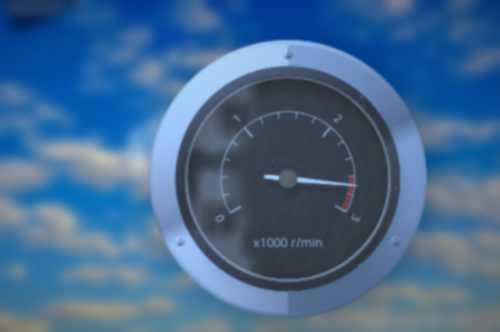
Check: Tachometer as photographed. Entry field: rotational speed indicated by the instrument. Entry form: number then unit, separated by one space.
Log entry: 2700 rpm
